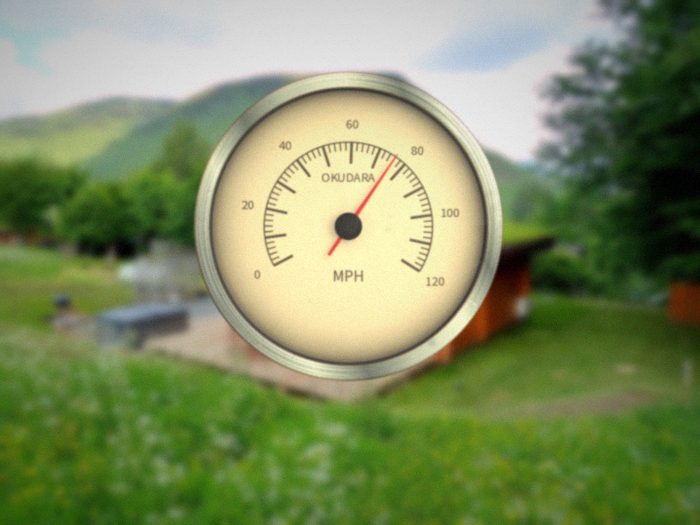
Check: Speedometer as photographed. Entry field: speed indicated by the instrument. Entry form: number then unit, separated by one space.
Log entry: 76 mph
